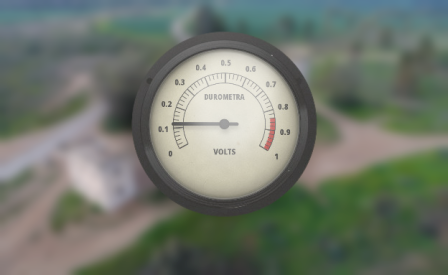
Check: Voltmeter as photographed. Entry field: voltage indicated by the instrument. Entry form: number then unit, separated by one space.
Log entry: 0.12 V
